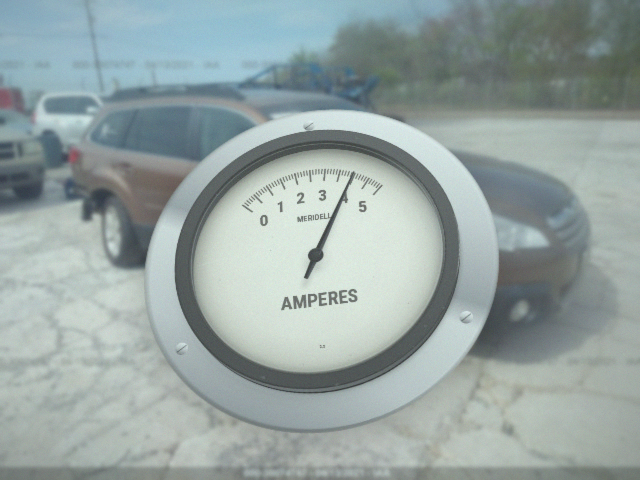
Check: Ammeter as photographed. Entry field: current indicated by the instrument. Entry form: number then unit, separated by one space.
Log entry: 4 A
